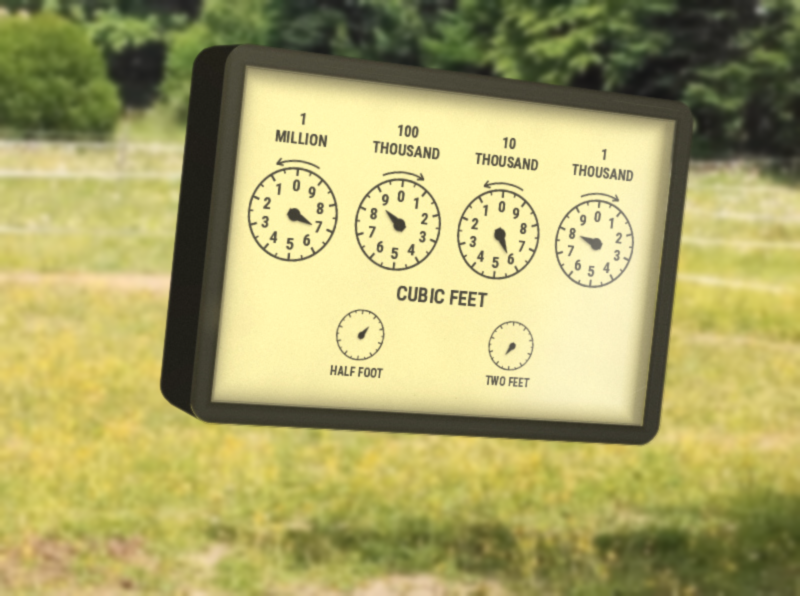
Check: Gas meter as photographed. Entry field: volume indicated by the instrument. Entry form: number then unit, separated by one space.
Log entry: 685800 ft³
